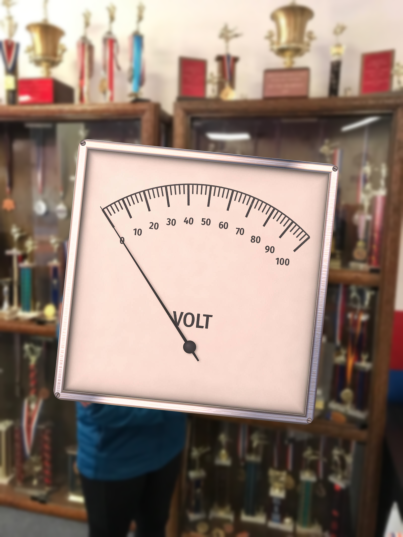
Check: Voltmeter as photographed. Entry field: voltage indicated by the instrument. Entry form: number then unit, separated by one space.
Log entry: 0 V
